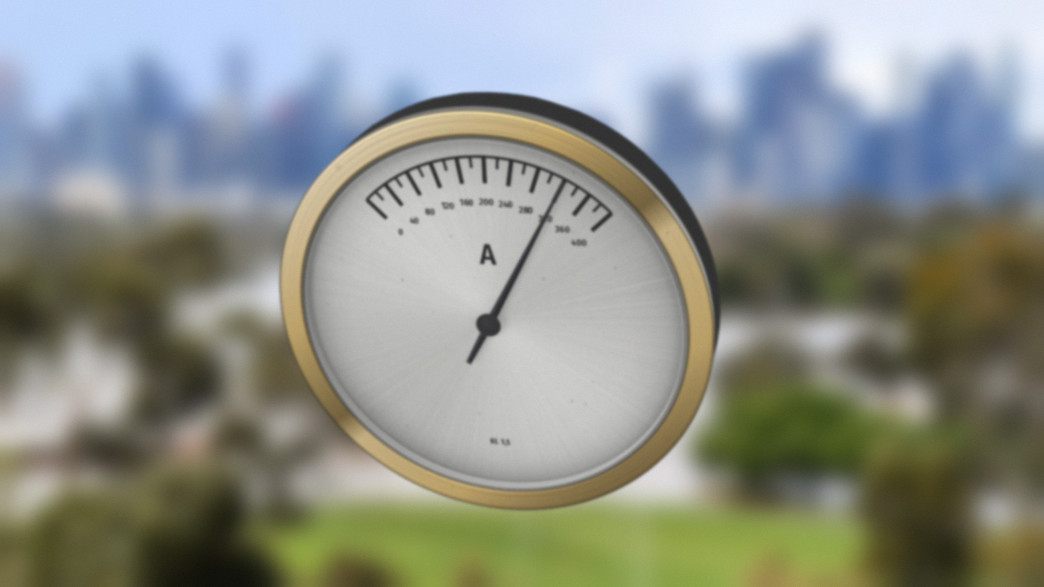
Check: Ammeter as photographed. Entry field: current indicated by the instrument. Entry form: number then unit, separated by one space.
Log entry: 320 A
